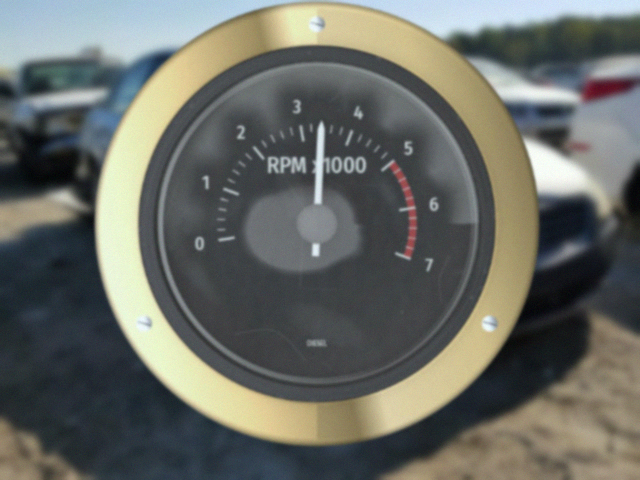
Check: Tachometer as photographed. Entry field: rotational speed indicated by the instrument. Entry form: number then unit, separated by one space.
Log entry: 3400 rpm
